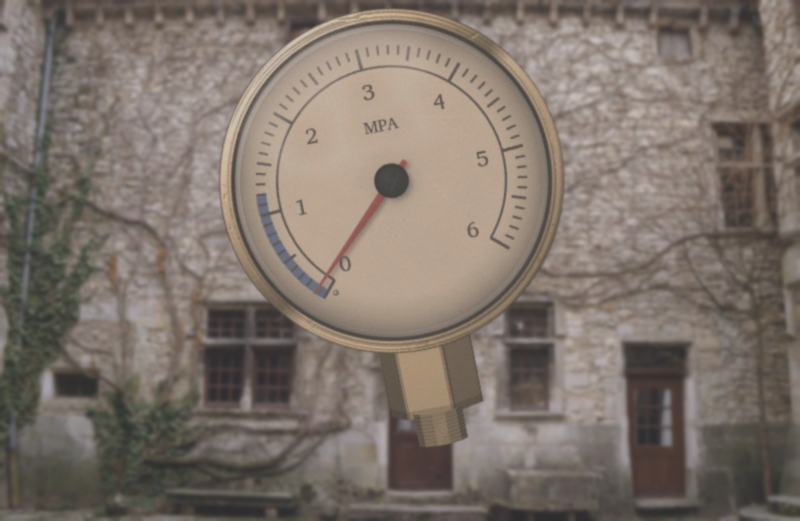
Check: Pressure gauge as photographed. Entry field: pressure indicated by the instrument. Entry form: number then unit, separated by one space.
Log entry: 0.1 MPa
